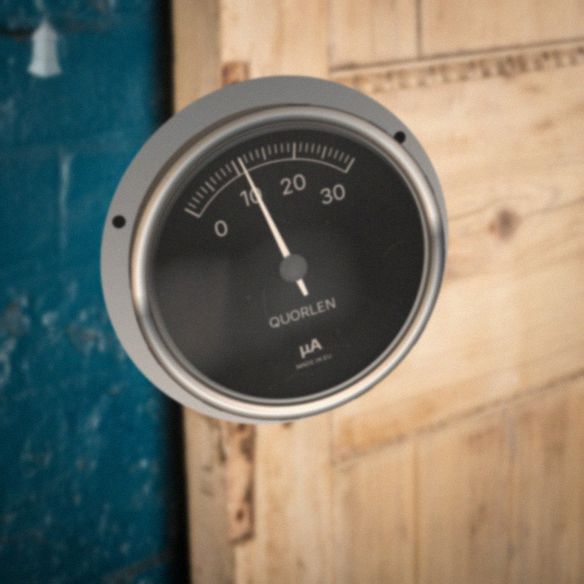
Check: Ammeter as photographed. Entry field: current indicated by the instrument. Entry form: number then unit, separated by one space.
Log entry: 11 µA
